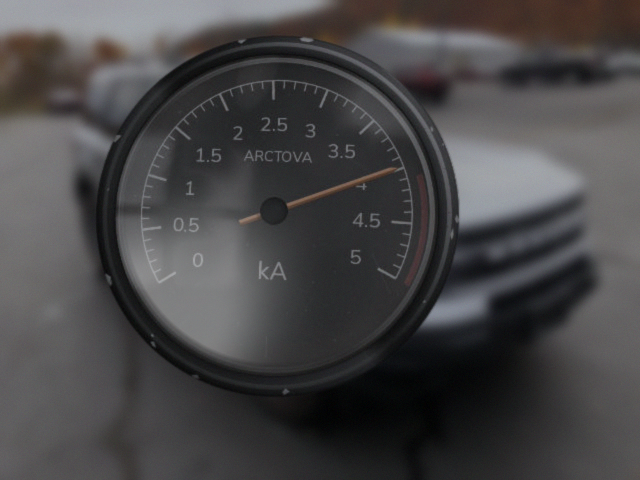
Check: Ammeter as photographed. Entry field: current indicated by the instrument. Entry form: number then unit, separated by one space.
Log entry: 4 kA
